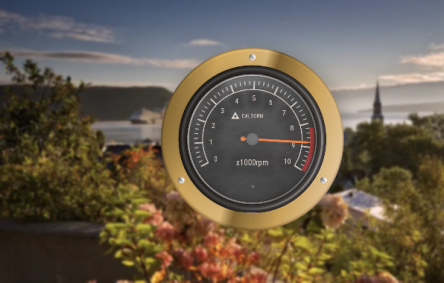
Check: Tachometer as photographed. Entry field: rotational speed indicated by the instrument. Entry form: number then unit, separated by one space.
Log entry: 8800 rpm
